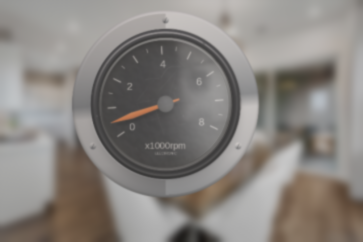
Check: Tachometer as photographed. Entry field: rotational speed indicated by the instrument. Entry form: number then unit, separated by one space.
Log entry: 500 rpm
